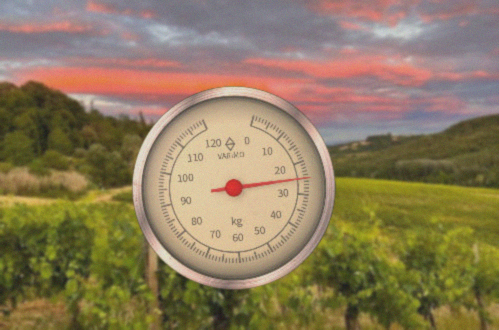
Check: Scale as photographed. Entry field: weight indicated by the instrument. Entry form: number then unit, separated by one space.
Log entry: 25 kg
